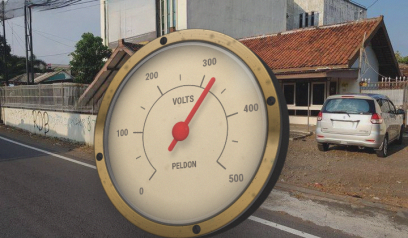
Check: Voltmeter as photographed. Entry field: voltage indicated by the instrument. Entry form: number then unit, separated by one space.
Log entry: 325 V
